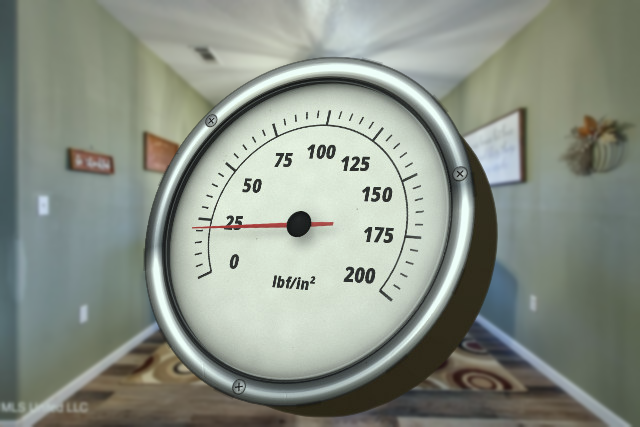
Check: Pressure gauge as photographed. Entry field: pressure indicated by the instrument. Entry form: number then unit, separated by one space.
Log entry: 20 psi
